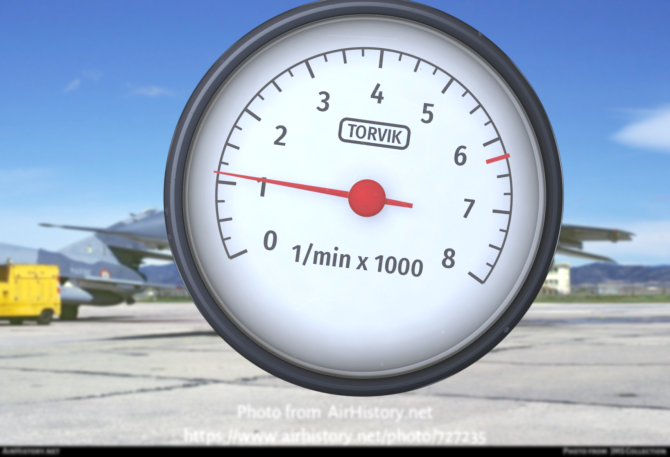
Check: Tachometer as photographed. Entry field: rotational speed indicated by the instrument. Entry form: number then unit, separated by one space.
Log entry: 1125 rpm
